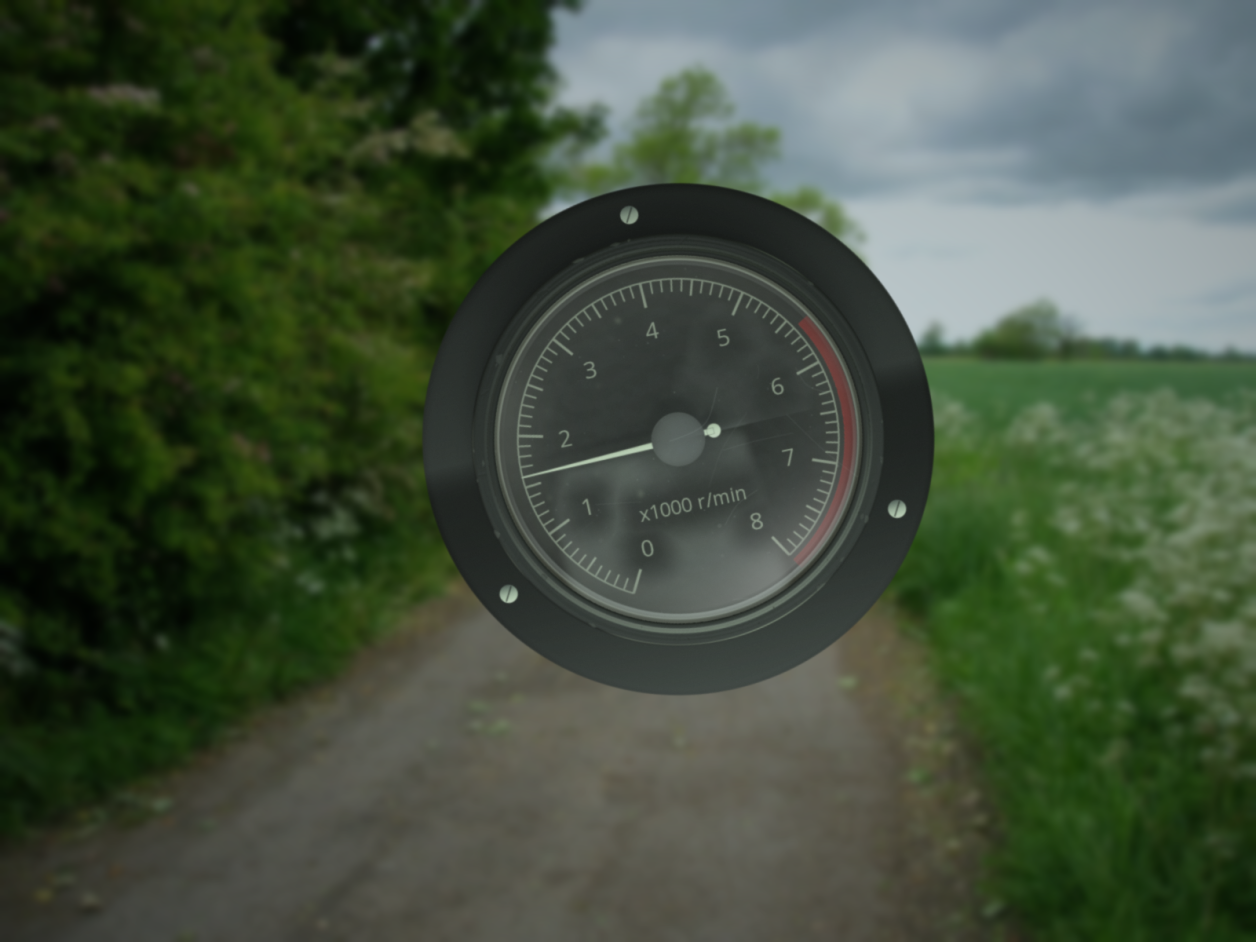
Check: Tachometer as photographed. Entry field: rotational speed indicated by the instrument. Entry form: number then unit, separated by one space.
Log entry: 1600 rpm
